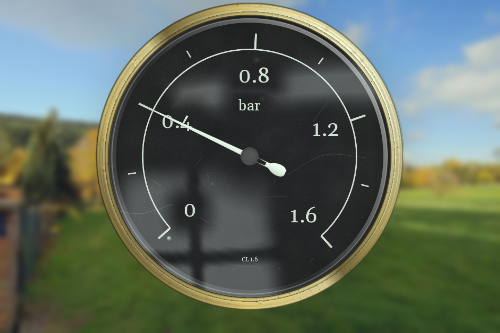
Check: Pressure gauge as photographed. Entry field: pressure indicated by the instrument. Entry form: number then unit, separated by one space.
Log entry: 0.4 bar
